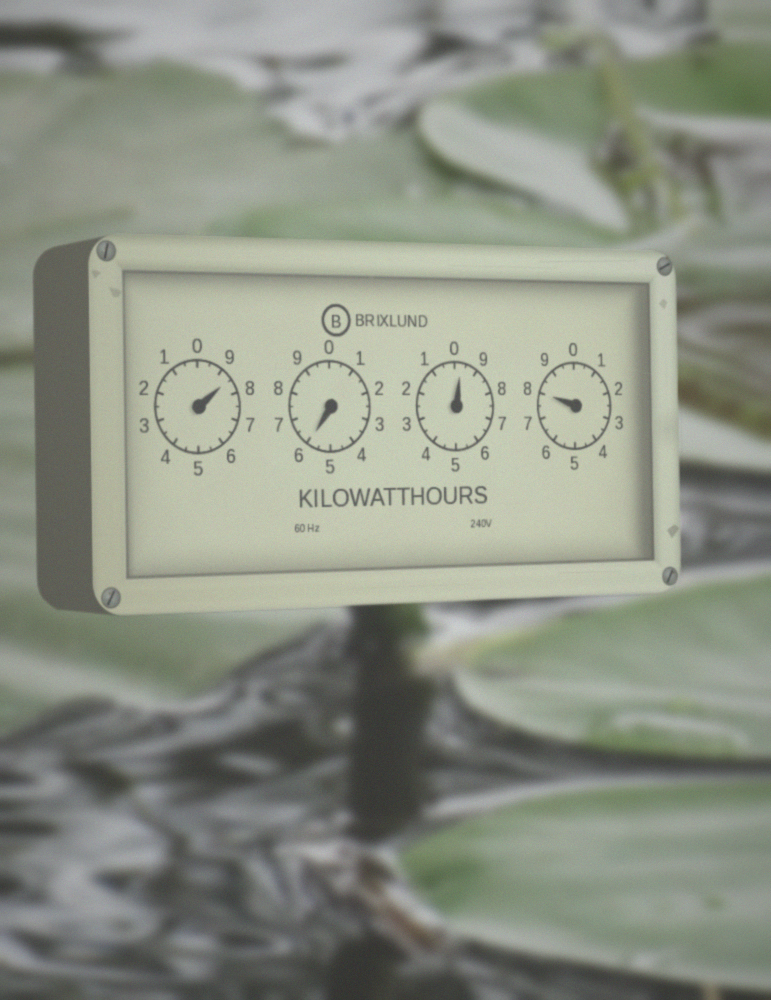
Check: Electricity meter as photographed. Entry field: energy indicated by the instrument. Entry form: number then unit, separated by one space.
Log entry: 8598 kWh
